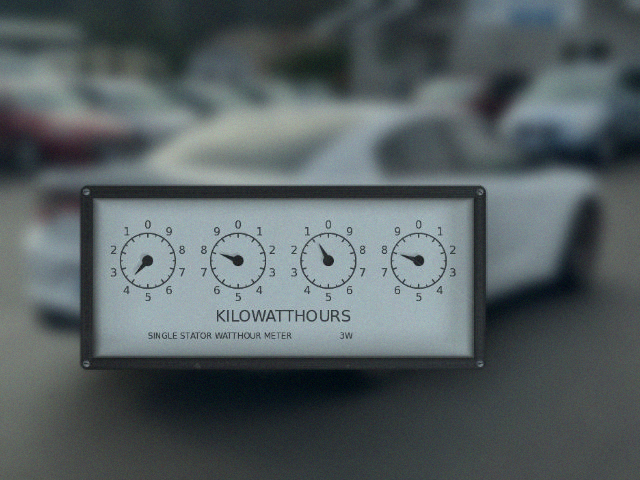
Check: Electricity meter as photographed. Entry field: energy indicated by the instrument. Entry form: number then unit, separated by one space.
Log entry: 3808 kWh
